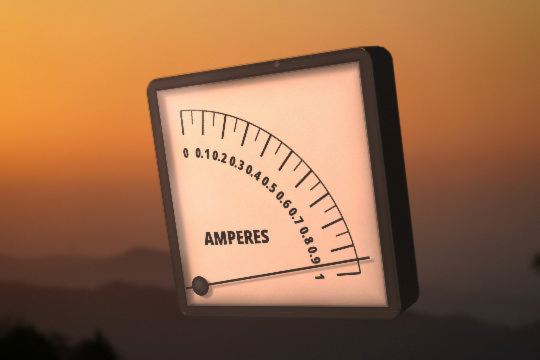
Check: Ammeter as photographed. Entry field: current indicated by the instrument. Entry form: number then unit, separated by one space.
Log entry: 0.95 A
